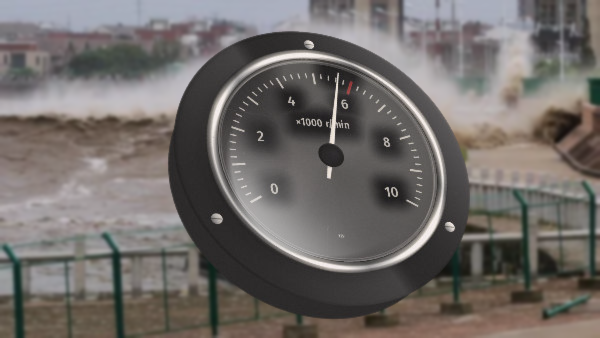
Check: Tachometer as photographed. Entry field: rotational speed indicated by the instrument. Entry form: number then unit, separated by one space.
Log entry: 5600 rpm
